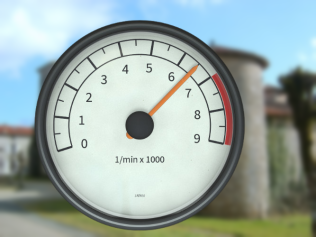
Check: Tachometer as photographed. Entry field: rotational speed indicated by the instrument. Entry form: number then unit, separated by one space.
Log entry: 6500 rpm
